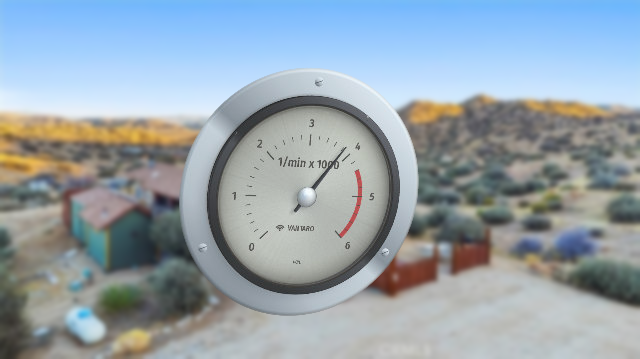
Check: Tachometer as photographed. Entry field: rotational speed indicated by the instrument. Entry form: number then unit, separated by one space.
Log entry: 3800 rpm
